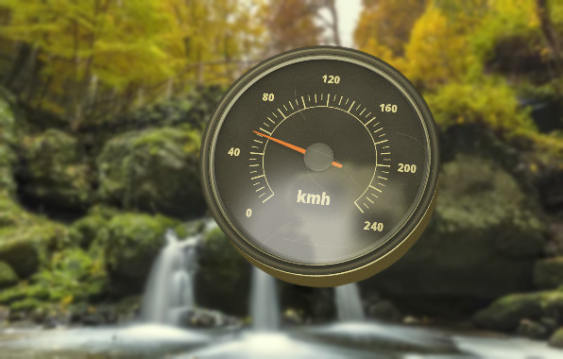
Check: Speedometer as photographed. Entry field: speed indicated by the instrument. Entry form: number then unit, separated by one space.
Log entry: 55 km/h
